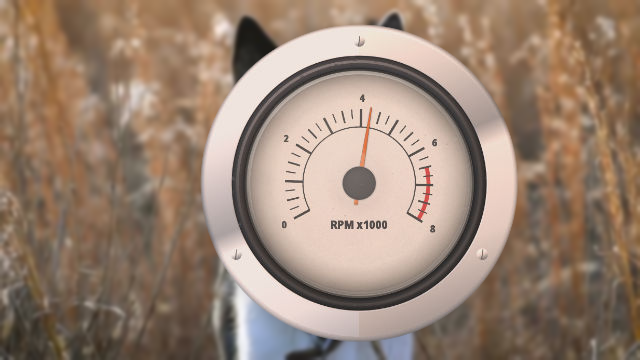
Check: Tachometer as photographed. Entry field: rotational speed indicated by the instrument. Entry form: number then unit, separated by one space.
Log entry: 4250 rpm
